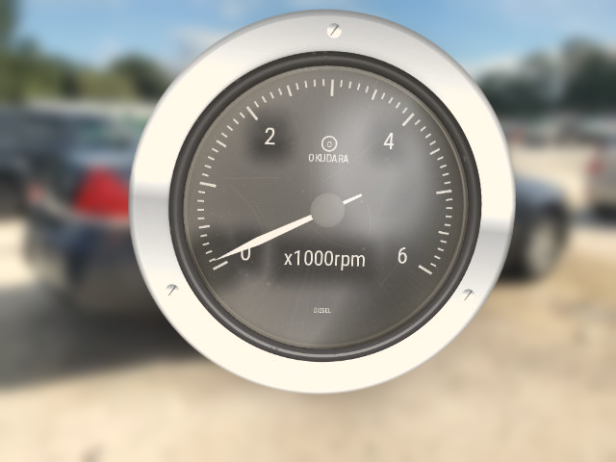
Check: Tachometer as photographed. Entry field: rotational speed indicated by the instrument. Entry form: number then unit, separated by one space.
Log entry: 100 rpm
